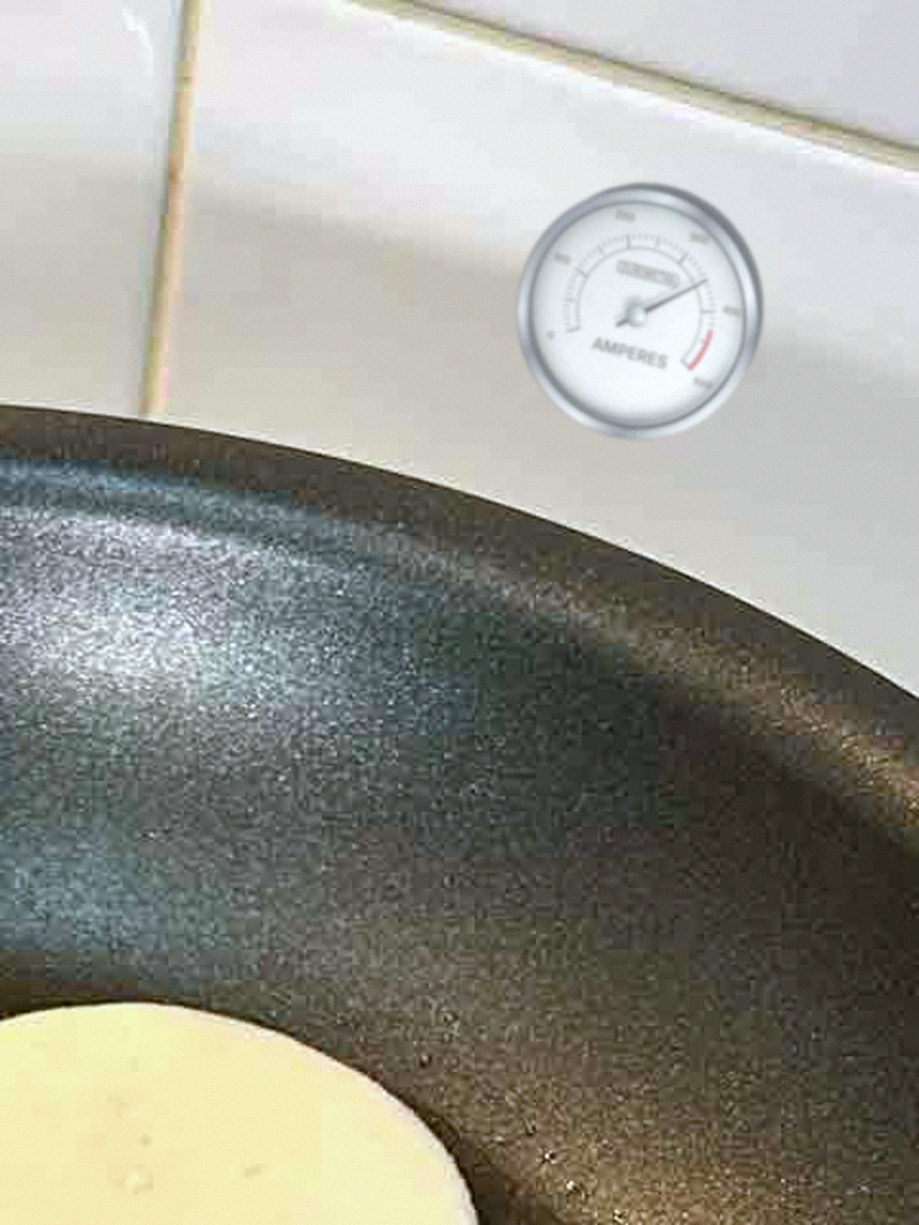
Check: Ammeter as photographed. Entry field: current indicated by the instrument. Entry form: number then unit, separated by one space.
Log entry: 350 A
